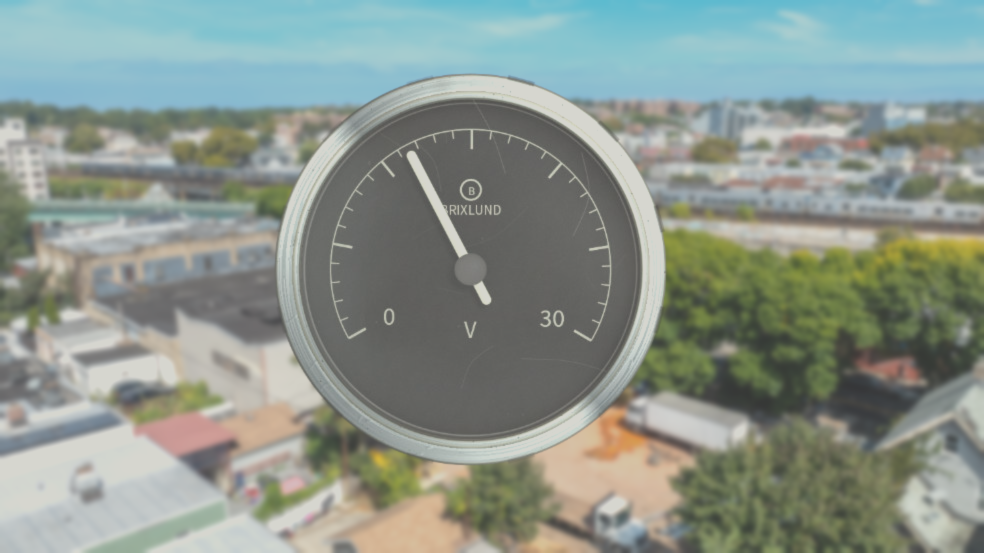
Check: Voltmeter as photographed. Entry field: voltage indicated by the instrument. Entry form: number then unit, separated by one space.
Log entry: 11.5 V
